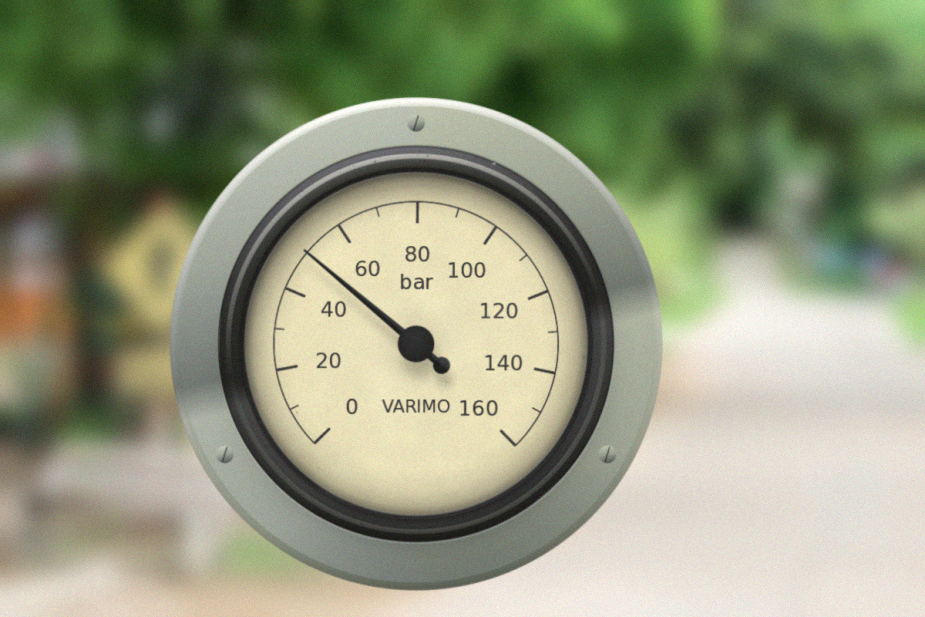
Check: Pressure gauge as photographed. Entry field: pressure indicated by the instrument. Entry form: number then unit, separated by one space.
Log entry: 50 bar
